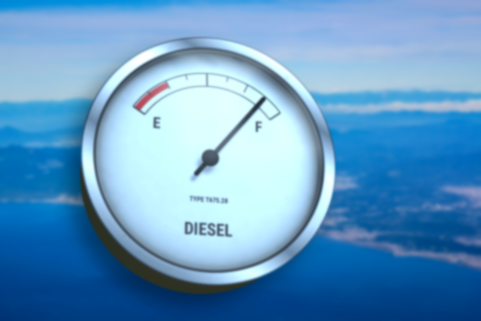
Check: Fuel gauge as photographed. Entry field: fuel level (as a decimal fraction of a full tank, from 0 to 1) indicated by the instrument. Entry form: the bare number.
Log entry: 0.875
